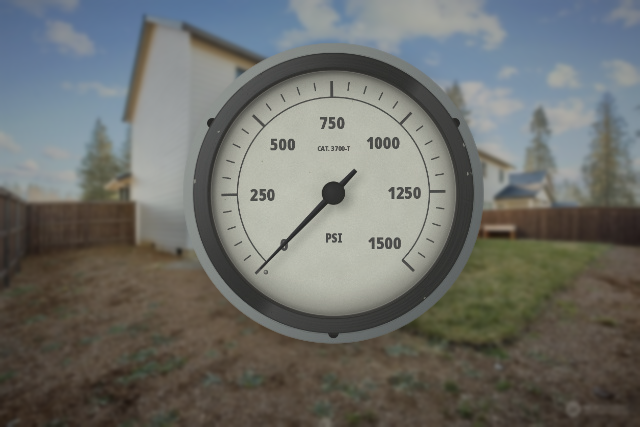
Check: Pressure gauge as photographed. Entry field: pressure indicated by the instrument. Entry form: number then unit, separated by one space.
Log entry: 0 psi
